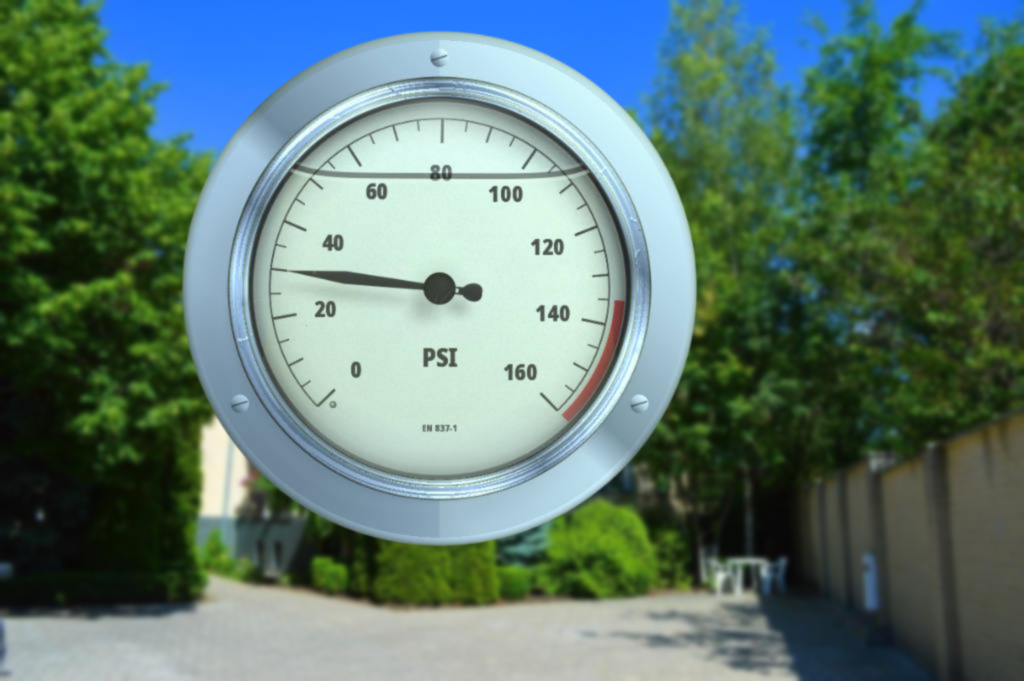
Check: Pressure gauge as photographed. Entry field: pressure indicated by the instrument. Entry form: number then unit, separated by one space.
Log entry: 30 psi
